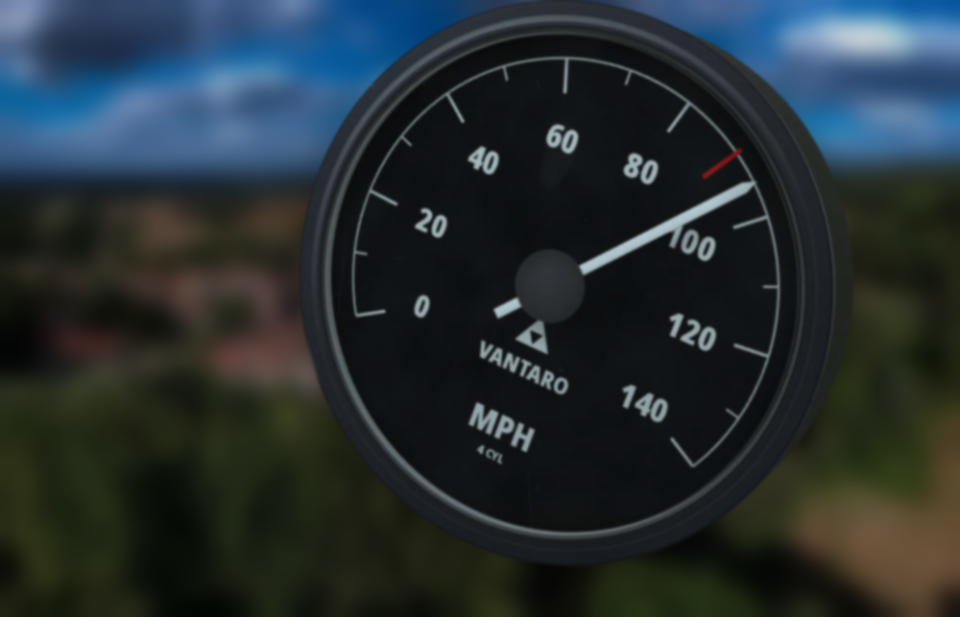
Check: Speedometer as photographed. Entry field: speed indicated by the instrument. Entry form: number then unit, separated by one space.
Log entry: 95 mph
